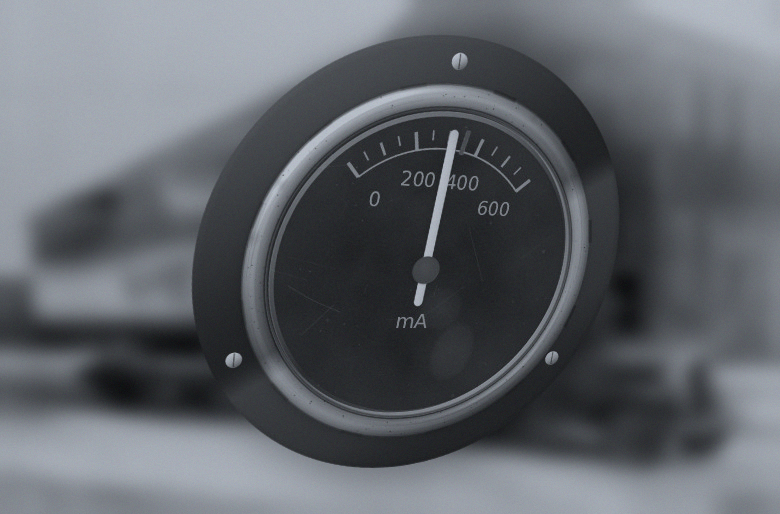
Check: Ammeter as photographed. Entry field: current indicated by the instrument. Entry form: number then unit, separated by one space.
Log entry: 300 mA
